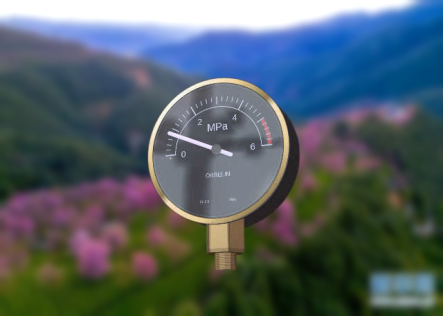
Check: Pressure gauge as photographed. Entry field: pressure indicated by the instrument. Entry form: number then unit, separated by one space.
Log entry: 0.8 MPa
